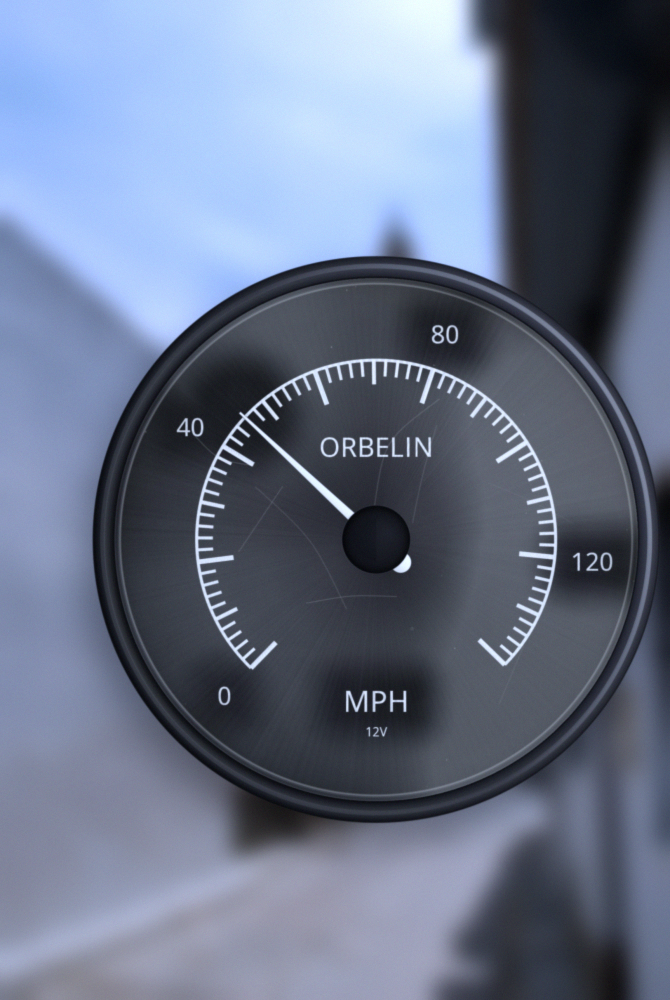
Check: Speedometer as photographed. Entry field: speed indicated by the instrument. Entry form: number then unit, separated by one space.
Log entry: 46 mph
